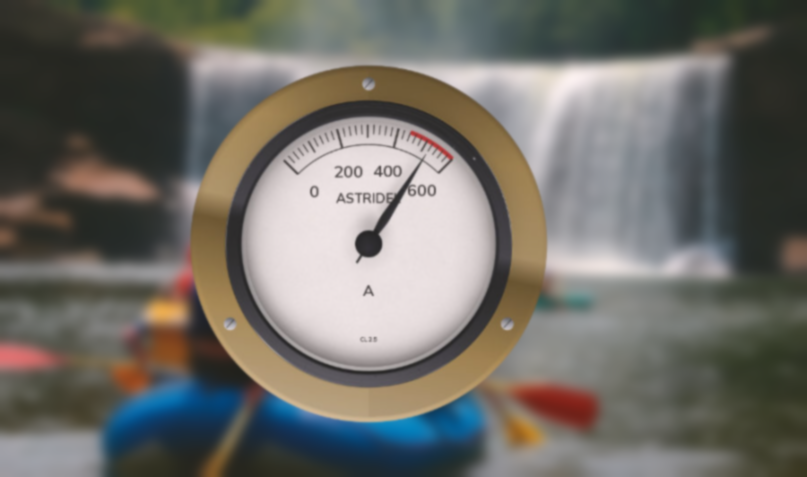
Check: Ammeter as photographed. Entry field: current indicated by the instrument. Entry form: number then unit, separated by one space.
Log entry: 520 A
